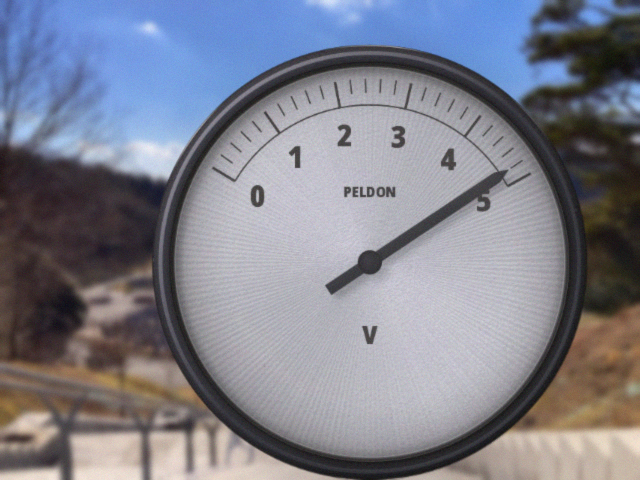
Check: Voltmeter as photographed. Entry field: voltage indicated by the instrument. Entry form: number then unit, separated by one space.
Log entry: 4.8 V
